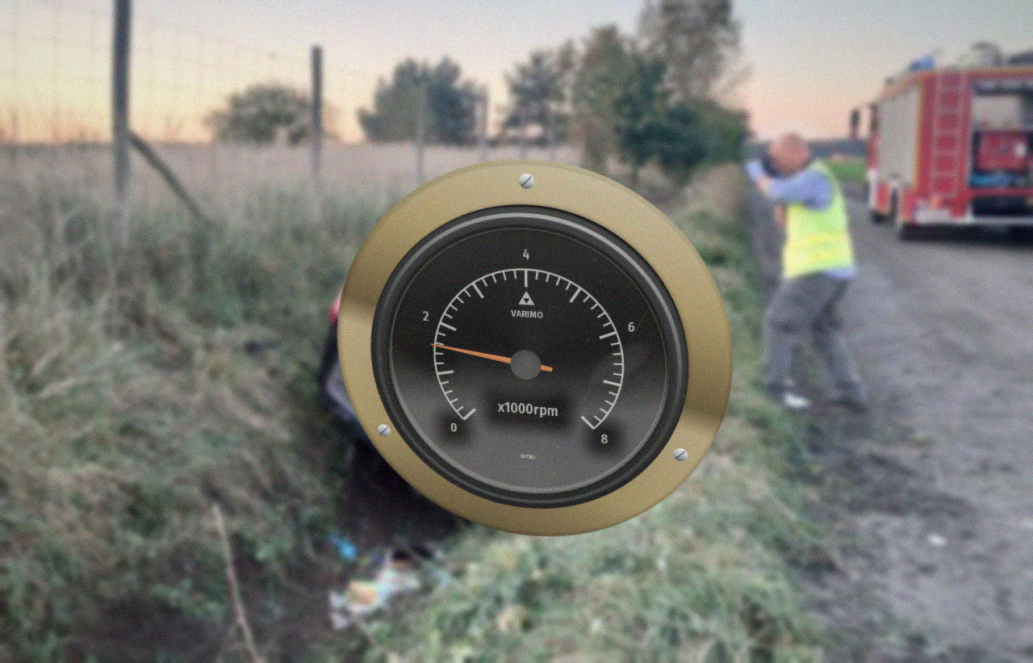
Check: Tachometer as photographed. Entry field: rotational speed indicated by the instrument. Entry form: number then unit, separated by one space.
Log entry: 1600 rpm
